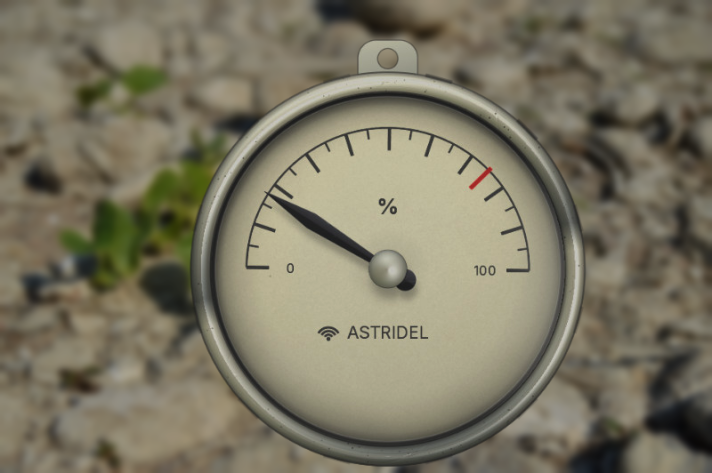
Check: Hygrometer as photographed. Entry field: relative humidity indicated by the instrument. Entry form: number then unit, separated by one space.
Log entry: 17.5 %
